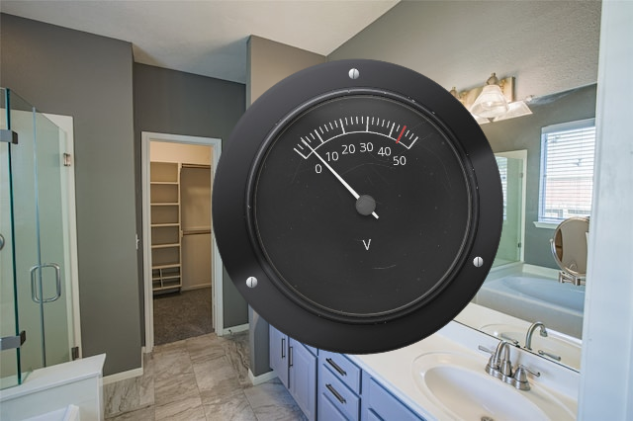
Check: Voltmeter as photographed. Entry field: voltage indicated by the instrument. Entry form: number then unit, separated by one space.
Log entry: 4 V
